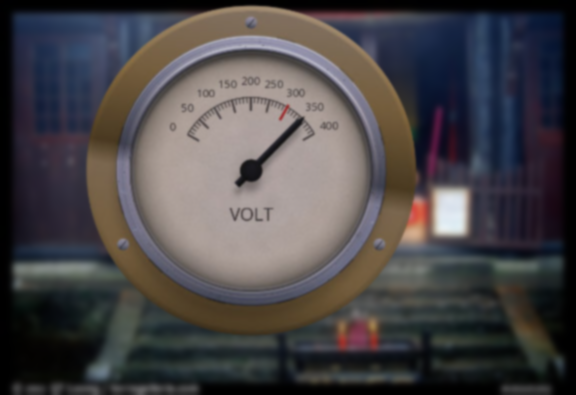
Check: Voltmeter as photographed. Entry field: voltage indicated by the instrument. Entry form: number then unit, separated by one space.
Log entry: 350 V
